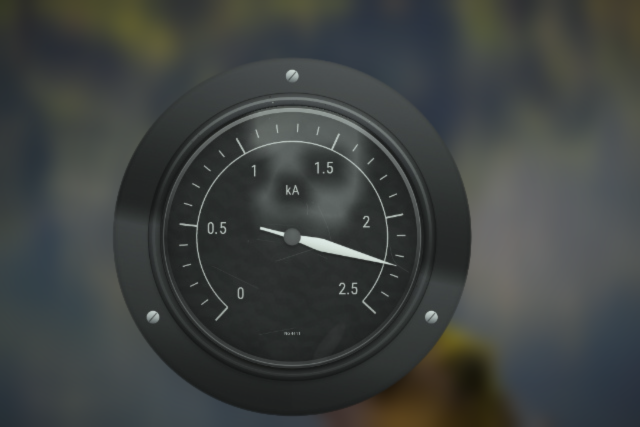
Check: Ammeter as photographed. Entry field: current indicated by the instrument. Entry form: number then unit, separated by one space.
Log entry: 2.25 kA
